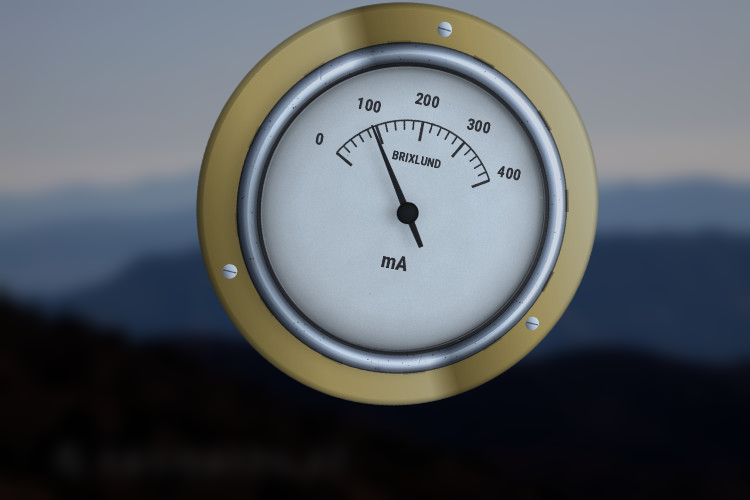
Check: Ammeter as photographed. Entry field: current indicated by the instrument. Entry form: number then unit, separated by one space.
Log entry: 90 mA
